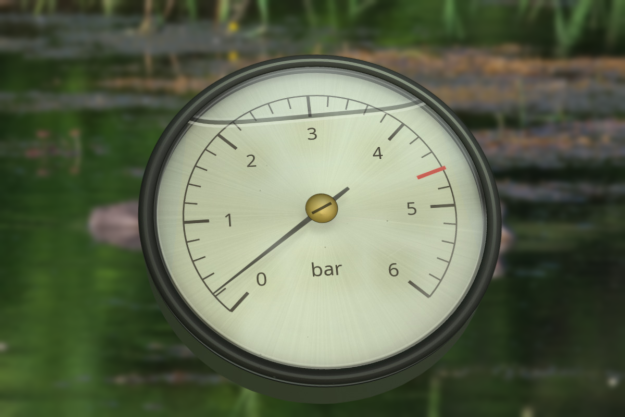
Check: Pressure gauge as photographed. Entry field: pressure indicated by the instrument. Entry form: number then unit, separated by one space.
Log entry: 0.2 bar
